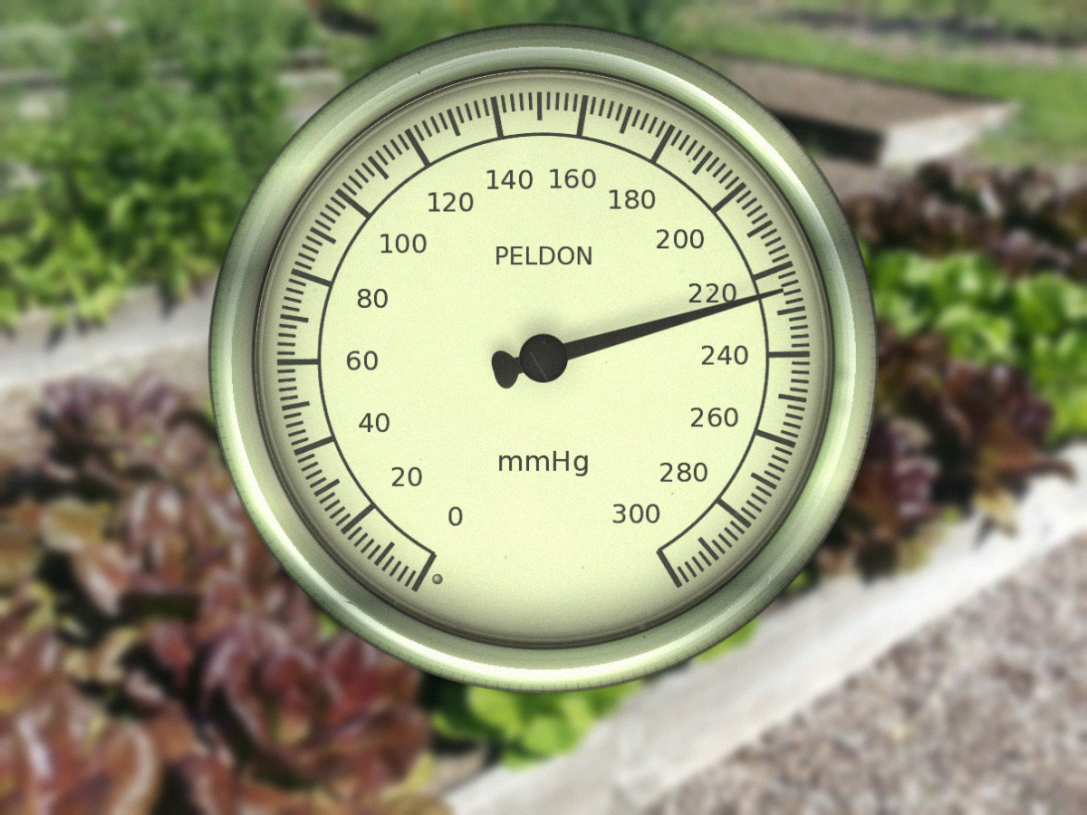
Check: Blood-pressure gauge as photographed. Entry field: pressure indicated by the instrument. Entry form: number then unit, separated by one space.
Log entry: 225 mmHg
